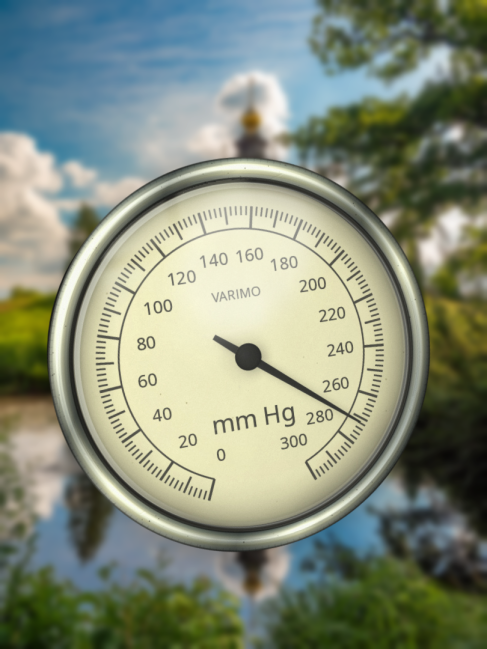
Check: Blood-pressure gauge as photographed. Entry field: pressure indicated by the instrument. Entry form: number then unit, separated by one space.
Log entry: 272 mmHg
